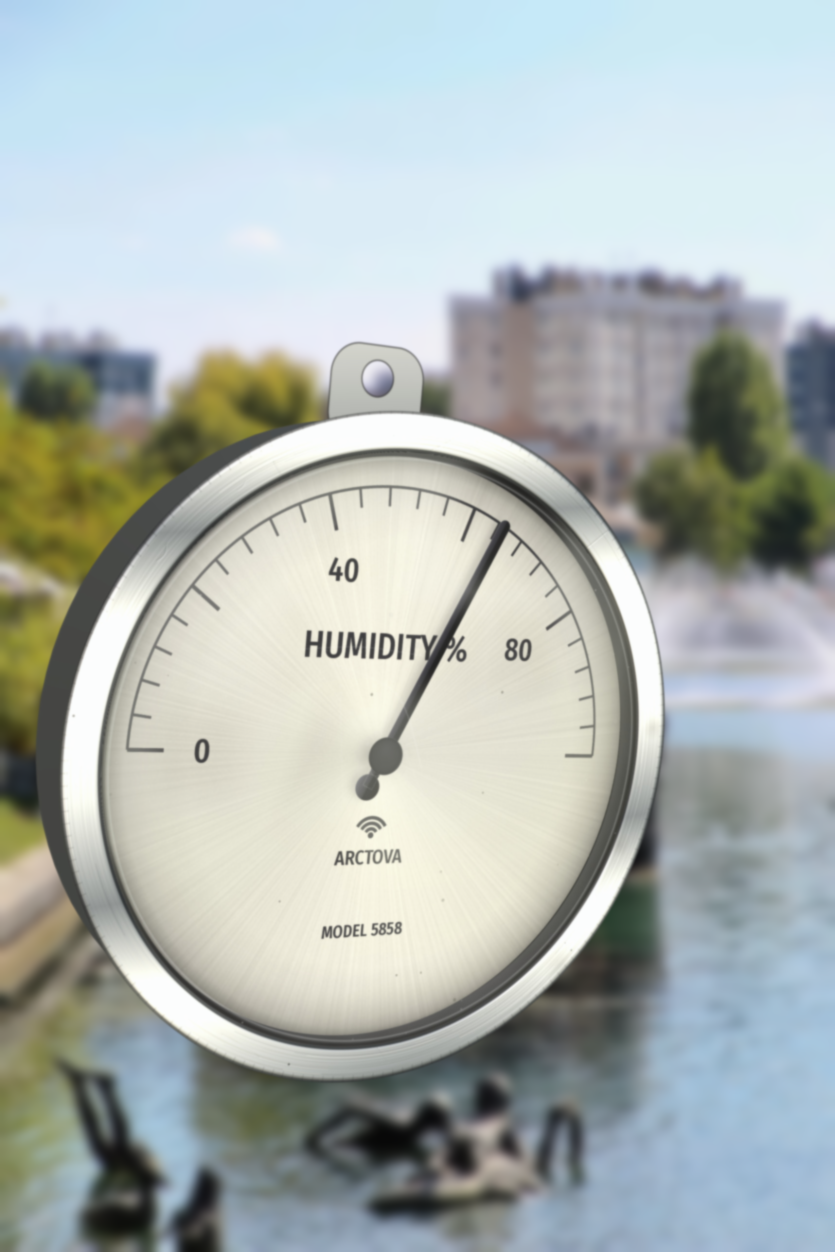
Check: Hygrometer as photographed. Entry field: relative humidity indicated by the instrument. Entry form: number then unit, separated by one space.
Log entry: 64 %
